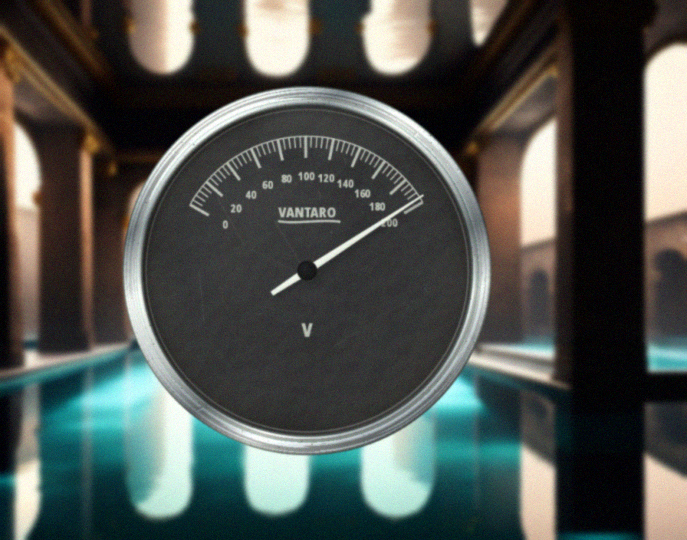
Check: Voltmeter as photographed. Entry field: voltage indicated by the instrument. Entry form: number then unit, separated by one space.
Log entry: 196 V
